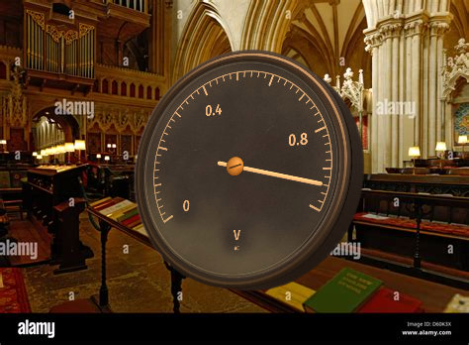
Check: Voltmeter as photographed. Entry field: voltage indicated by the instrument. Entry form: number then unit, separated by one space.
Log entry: 0.94 V
